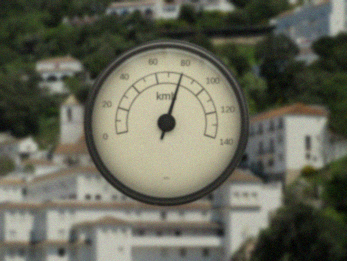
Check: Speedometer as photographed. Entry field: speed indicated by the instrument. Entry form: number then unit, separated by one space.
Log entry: 80 km/h
